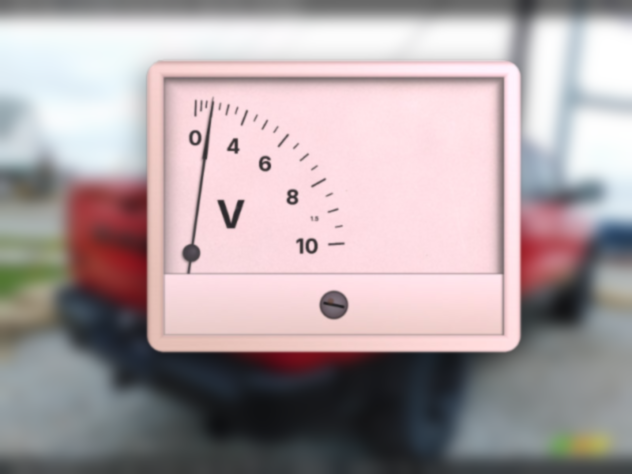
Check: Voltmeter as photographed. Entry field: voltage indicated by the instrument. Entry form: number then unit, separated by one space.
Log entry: 2 V
